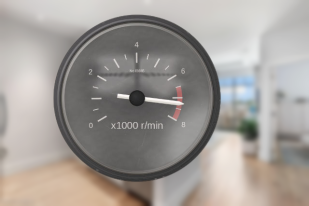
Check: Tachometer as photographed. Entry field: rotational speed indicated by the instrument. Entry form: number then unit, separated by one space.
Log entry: 7250 rpm
